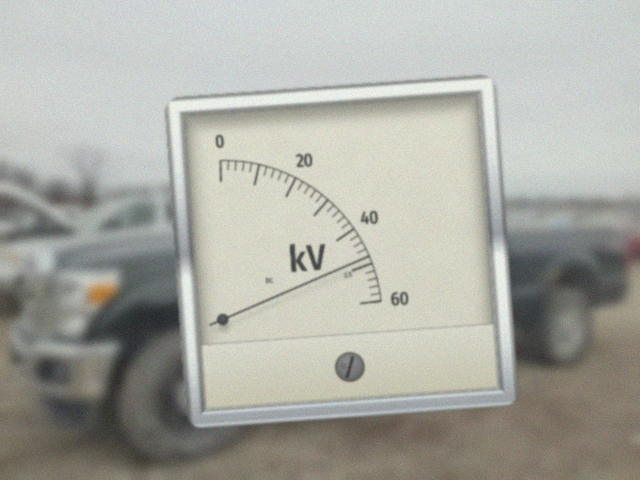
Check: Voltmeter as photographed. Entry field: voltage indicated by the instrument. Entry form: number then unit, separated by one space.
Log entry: 48 kV
